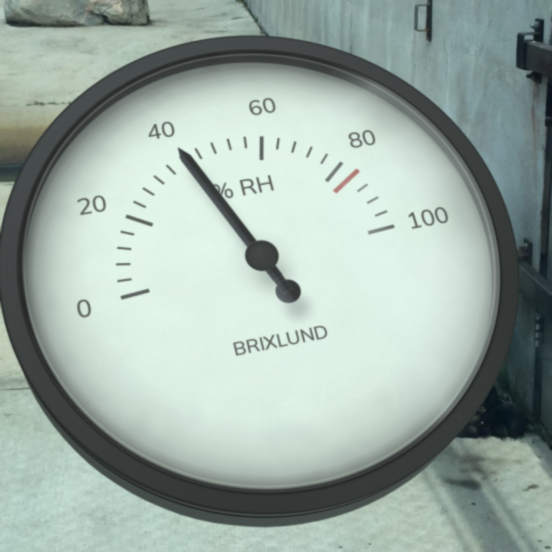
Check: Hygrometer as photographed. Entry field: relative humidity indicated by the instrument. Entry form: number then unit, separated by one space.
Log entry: 40 %
